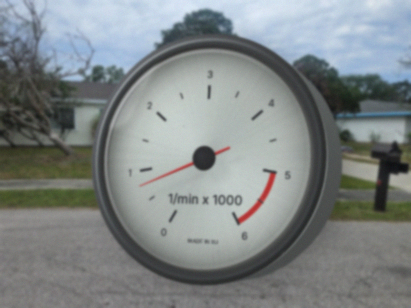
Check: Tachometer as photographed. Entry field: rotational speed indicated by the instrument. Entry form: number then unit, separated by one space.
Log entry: 750 rpm
